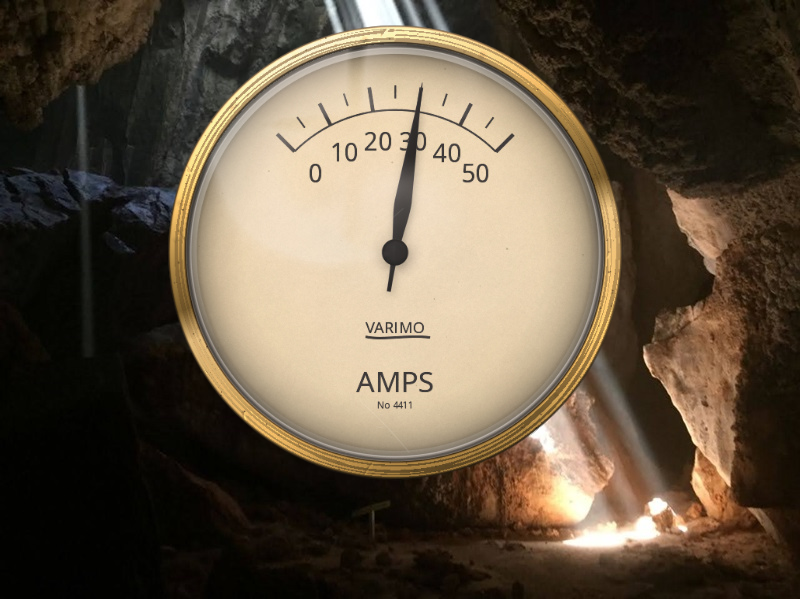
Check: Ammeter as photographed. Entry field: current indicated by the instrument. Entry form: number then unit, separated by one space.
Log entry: 30 A
